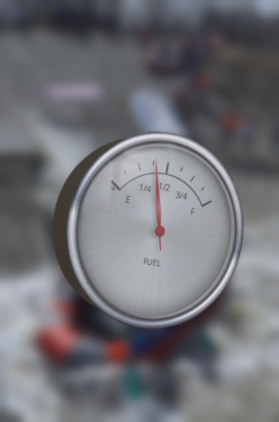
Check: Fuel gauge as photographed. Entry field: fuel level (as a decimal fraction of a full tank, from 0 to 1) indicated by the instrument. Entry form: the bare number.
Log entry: 0.375
